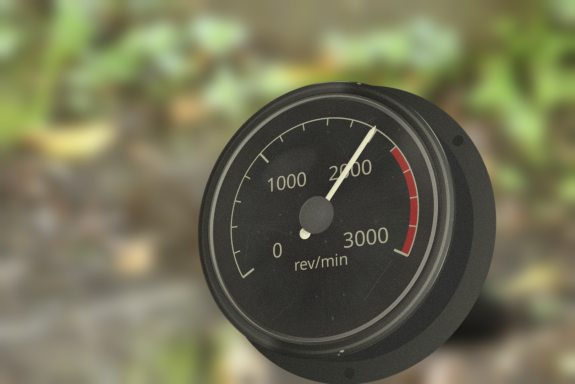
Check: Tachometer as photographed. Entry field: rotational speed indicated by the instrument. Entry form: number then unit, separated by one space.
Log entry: 2000 rpm
